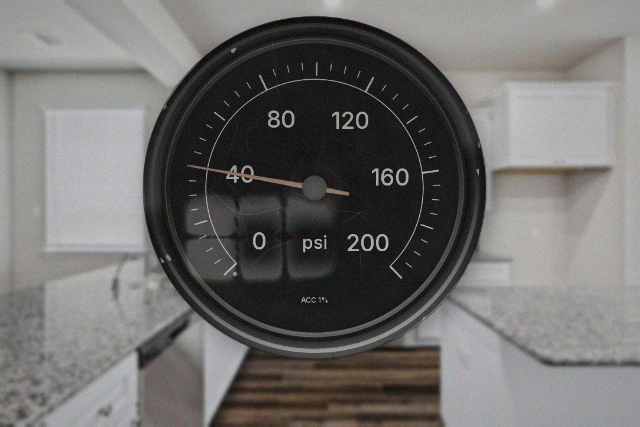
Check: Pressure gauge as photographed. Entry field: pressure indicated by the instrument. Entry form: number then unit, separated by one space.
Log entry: 40 psi
